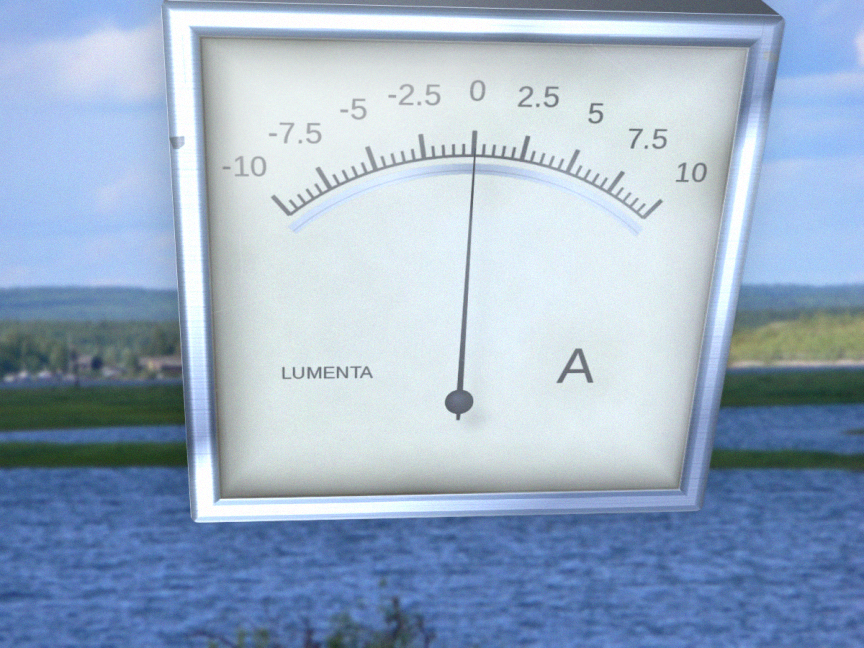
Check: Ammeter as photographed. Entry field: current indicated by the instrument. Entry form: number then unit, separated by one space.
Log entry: 0 A
